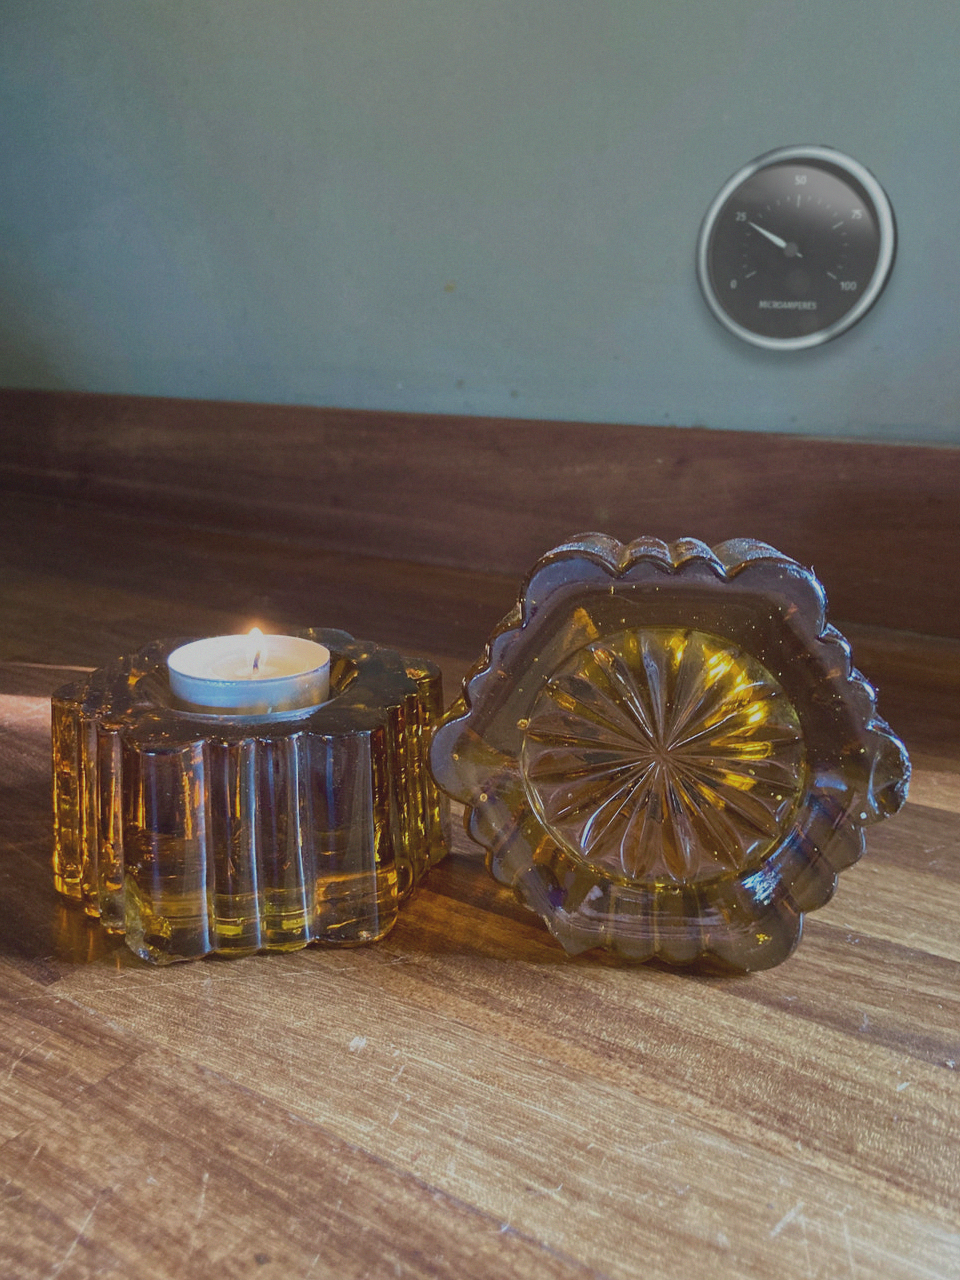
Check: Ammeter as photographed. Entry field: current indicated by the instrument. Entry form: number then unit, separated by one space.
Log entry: 25 µA
